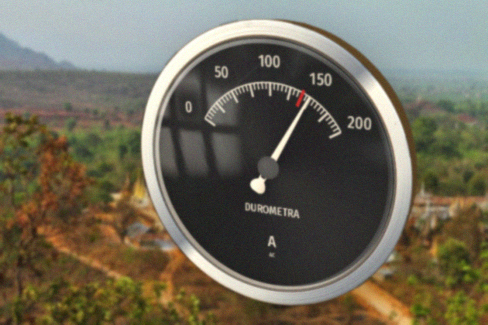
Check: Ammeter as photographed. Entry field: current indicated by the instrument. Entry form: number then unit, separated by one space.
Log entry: 150 A
